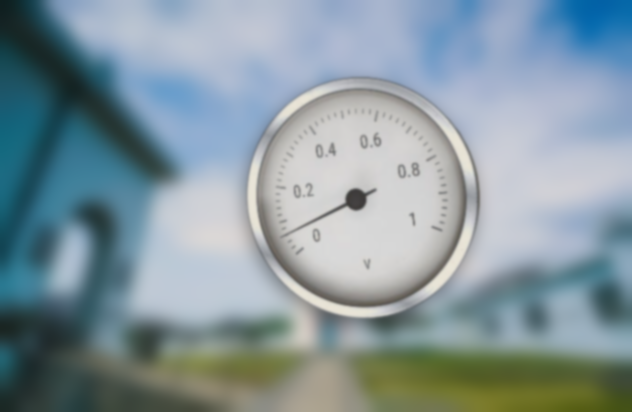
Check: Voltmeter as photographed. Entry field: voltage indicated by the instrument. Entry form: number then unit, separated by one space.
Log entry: 0.06 V
